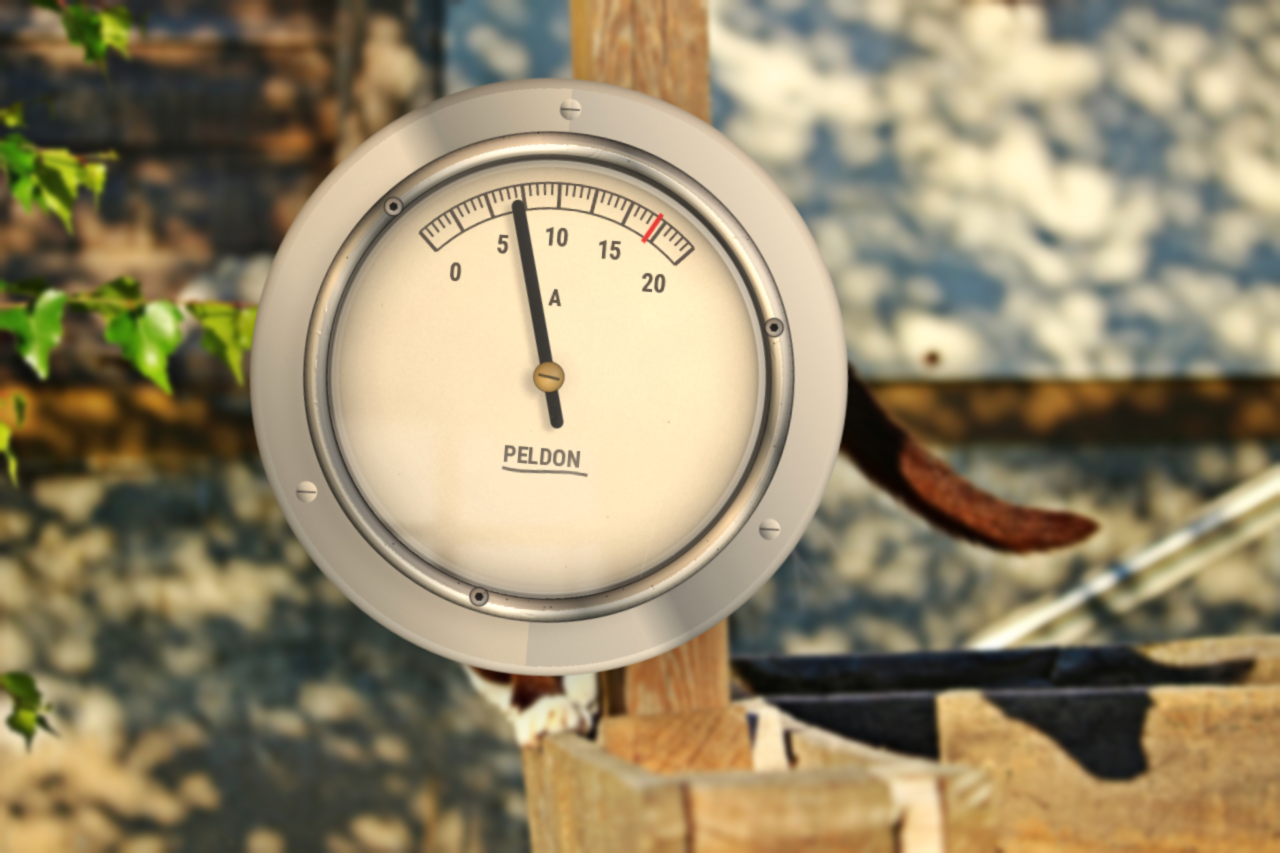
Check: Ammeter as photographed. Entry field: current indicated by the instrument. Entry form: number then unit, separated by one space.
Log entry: 7 A
